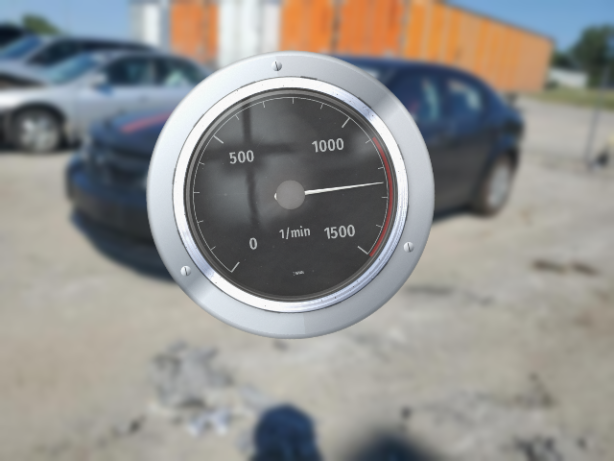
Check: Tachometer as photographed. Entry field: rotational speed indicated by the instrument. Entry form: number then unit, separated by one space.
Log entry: 1250 rpm
